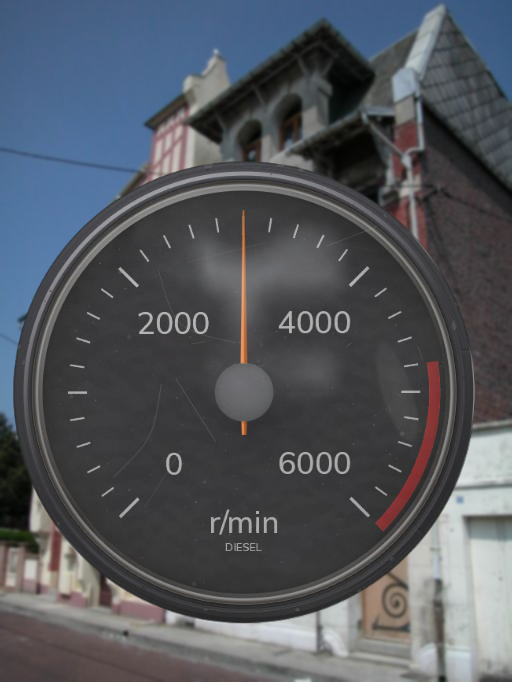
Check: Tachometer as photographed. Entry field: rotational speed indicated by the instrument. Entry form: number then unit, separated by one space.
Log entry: 3000 rpm
